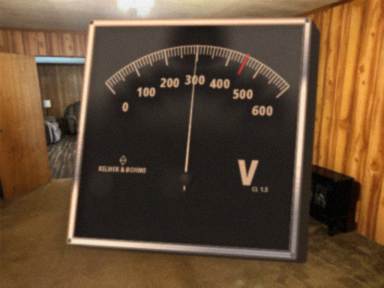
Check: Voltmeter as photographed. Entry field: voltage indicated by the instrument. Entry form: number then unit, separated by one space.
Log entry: 300 V
